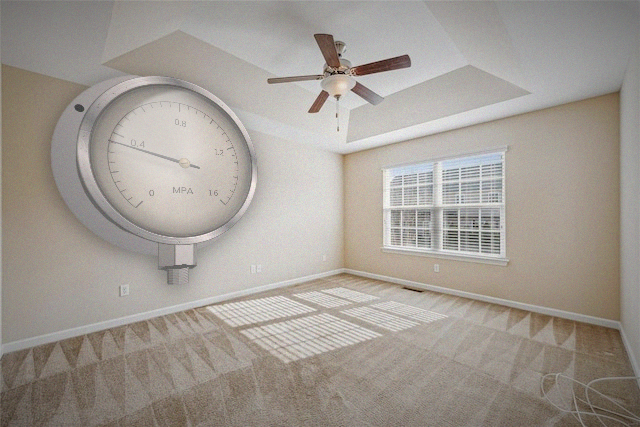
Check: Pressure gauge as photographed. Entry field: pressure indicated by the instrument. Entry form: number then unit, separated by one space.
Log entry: 0.35 MPa
